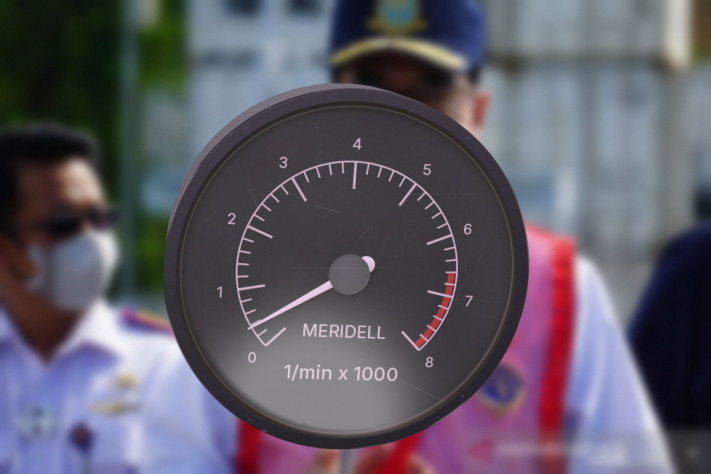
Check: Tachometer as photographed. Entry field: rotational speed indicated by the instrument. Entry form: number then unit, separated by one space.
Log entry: 400 rpm
